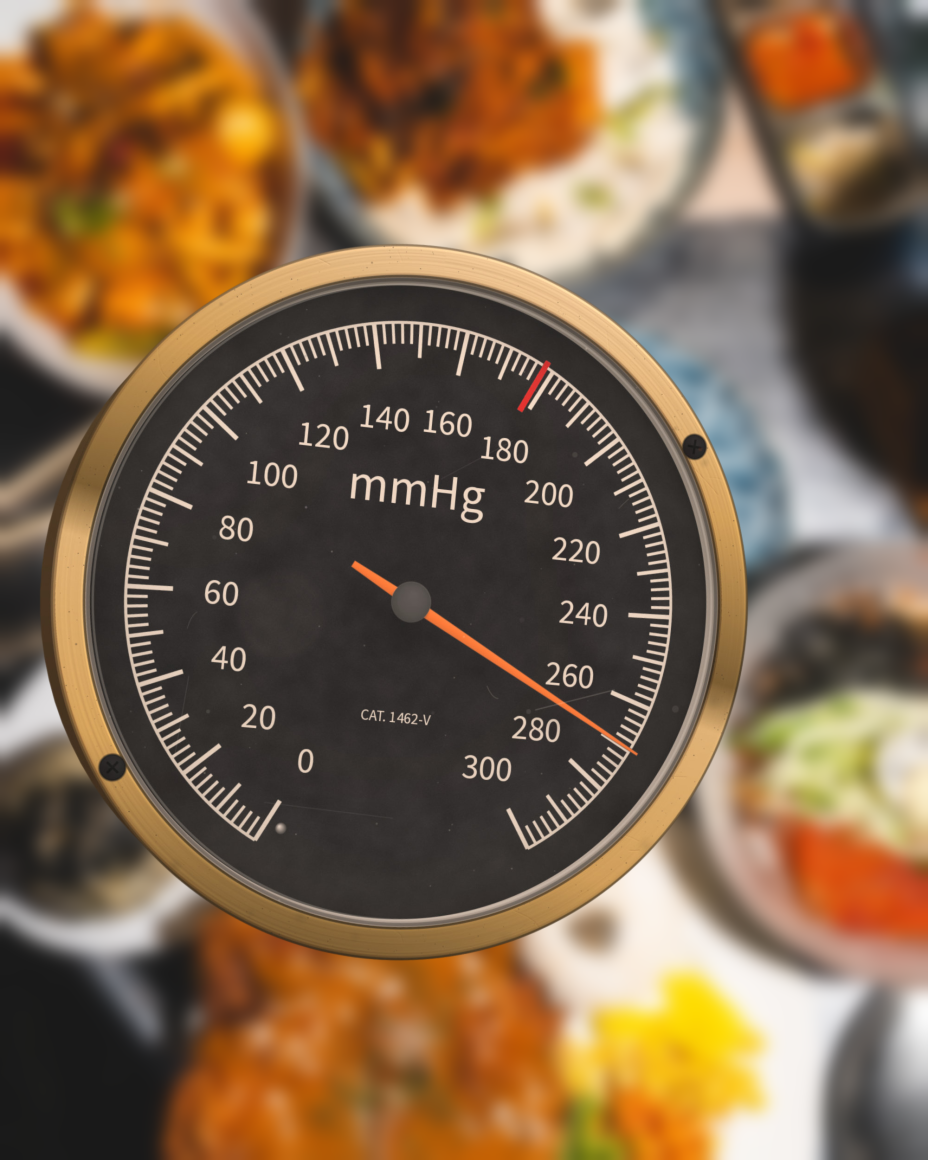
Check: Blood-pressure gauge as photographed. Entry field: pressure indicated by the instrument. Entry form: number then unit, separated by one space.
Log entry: 270 mmHg
